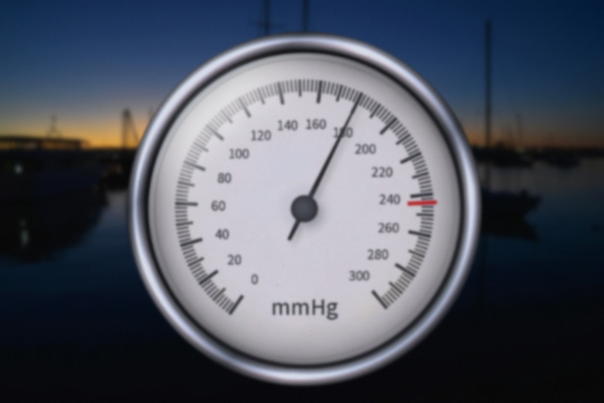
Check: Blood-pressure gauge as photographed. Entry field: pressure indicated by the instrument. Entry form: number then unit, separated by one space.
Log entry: 180 mmHg
